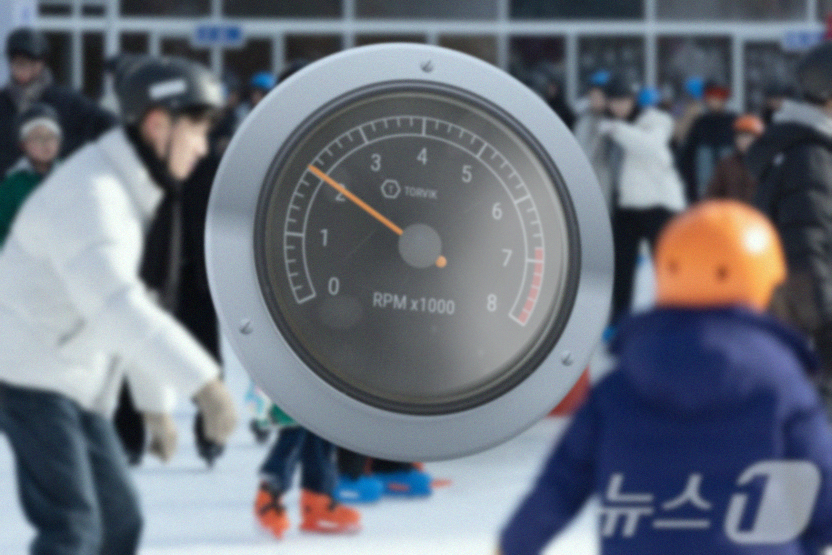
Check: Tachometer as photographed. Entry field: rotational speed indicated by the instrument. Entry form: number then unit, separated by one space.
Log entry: 2000 rpm
